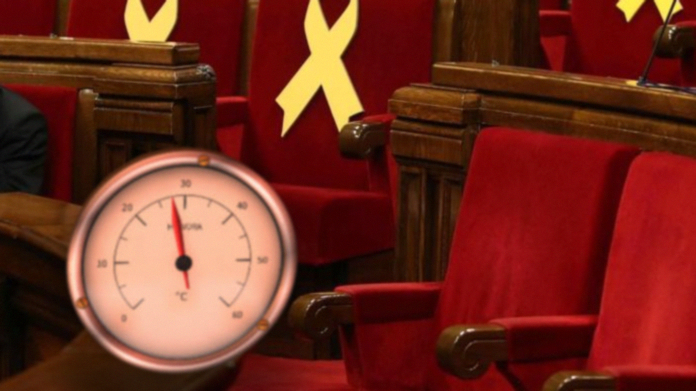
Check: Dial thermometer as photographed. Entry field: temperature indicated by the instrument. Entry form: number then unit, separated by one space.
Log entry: 27.5 °C
